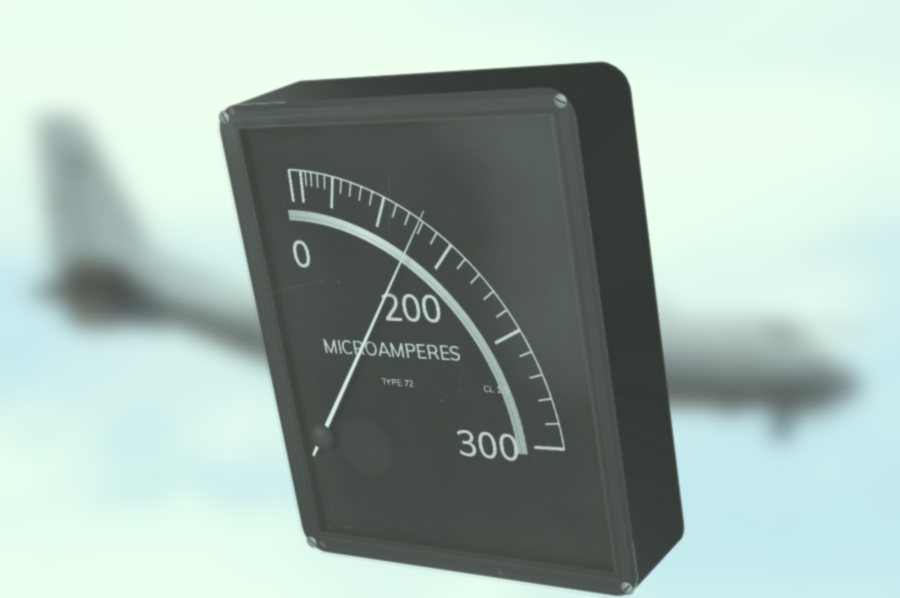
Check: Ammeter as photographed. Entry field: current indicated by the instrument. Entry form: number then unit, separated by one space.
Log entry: 180 µA
